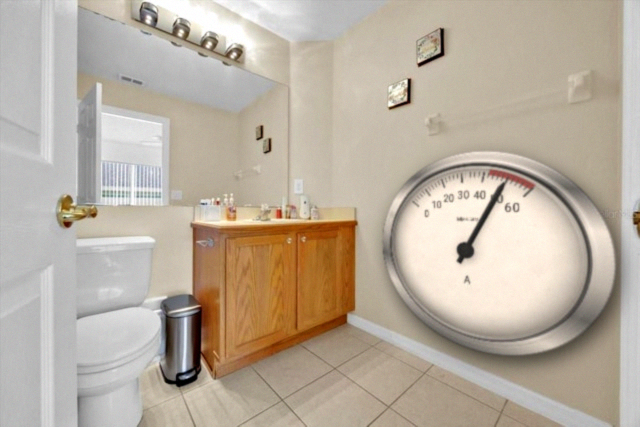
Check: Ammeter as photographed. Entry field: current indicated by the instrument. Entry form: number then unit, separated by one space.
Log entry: 50 A
